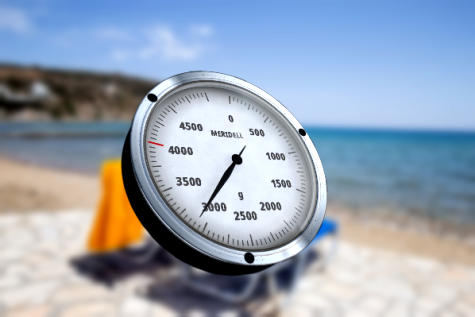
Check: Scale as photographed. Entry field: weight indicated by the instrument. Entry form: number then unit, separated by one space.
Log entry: 3100 g
